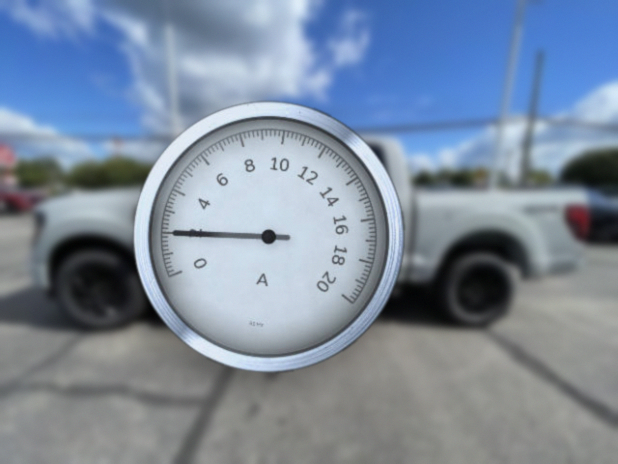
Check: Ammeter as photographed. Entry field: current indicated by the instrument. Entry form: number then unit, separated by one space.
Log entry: 2 A
